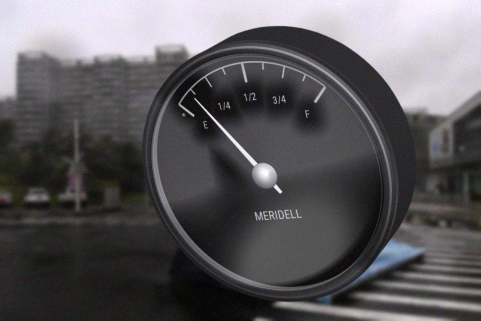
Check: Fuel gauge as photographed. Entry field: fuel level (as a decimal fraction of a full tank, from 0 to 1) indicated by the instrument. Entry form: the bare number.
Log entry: 0.125
